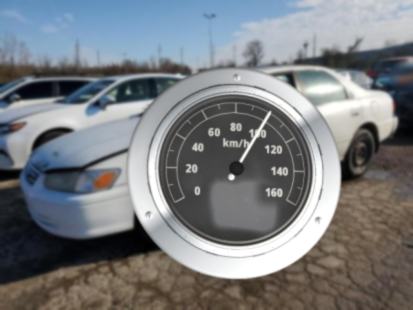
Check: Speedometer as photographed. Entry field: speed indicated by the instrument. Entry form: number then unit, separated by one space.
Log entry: 100 km/h
